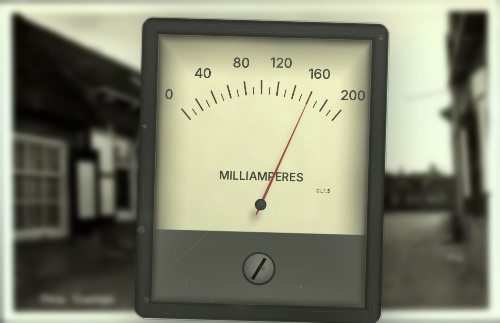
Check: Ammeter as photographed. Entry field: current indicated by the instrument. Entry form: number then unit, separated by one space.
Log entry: 160 mA
